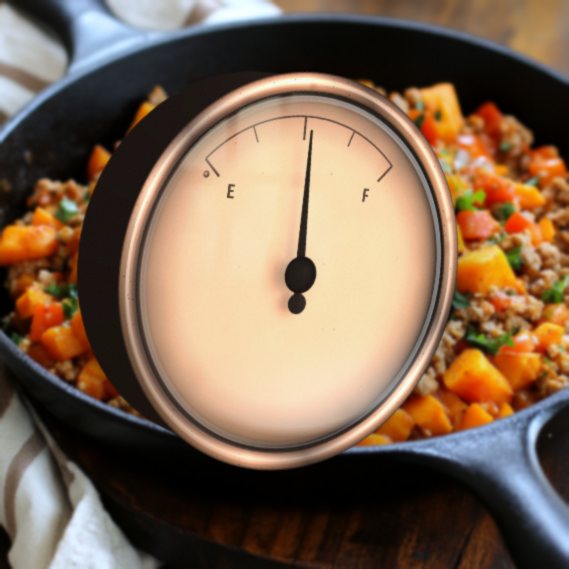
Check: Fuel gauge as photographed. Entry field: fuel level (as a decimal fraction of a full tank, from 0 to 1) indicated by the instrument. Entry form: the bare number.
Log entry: 0.5
